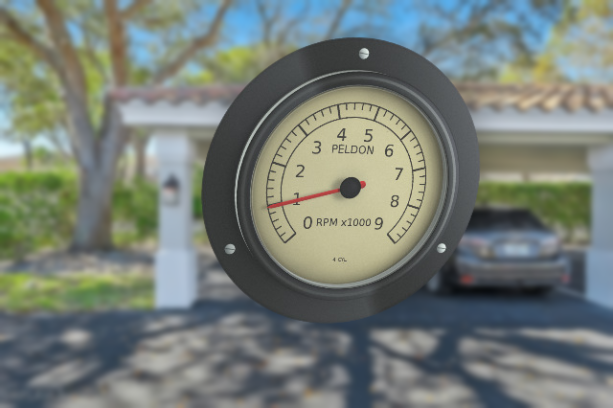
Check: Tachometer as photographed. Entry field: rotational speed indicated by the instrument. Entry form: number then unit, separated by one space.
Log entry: 1000 rpm
